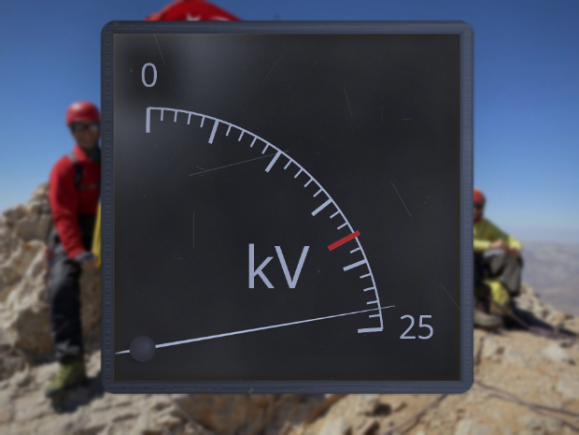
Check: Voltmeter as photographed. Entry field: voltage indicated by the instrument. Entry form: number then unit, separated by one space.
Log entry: 23.5 kV
